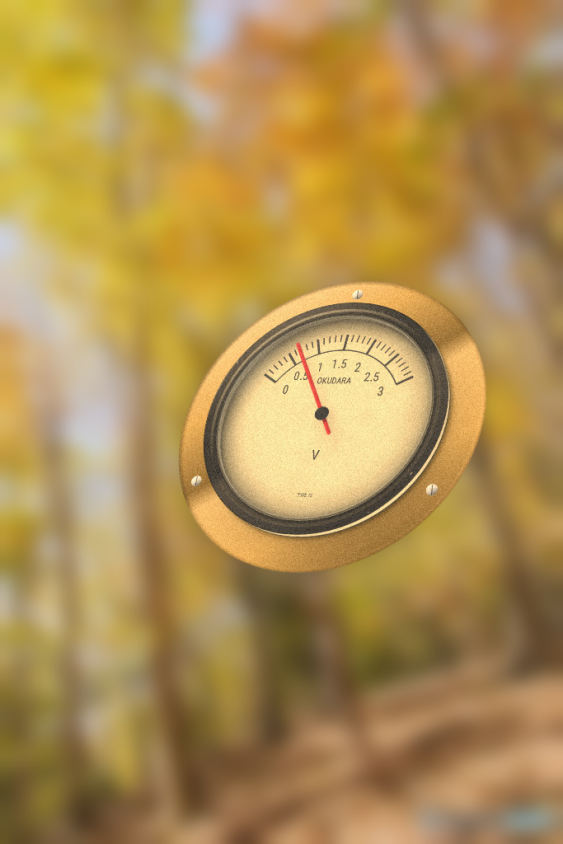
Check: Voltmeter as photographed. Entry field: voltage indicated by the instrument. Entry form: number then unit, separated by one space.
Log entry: 0.7 V
